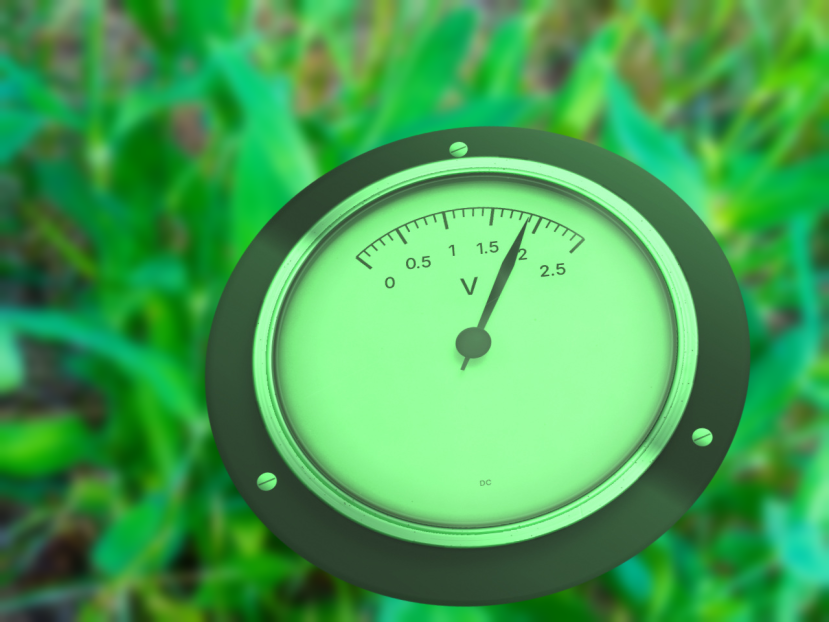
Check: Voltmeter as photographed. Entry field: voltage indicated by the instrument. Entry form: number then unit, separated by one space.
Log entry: 1.9 V
